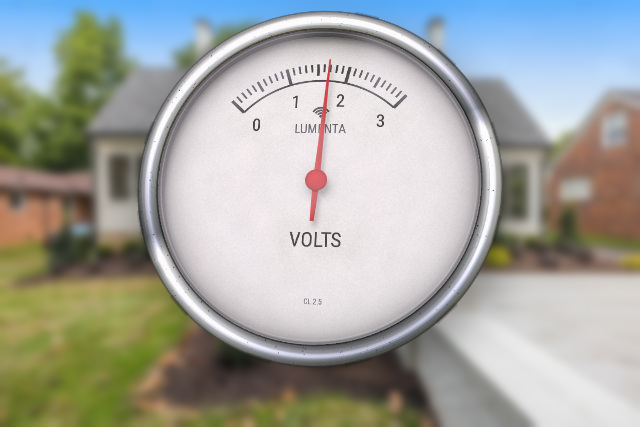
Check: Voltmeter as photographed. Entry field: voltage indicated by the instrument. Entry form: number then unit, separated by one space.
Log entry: 1.7 V
